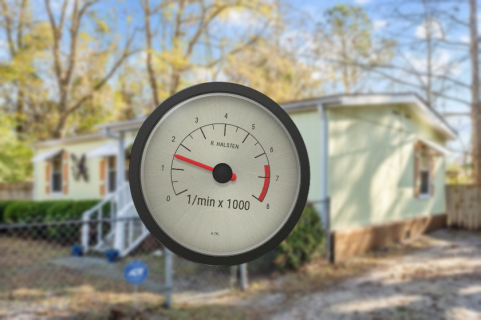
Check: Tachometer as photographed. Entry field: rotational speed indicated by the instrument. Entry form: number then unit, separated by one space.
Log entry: 1500 rpm
